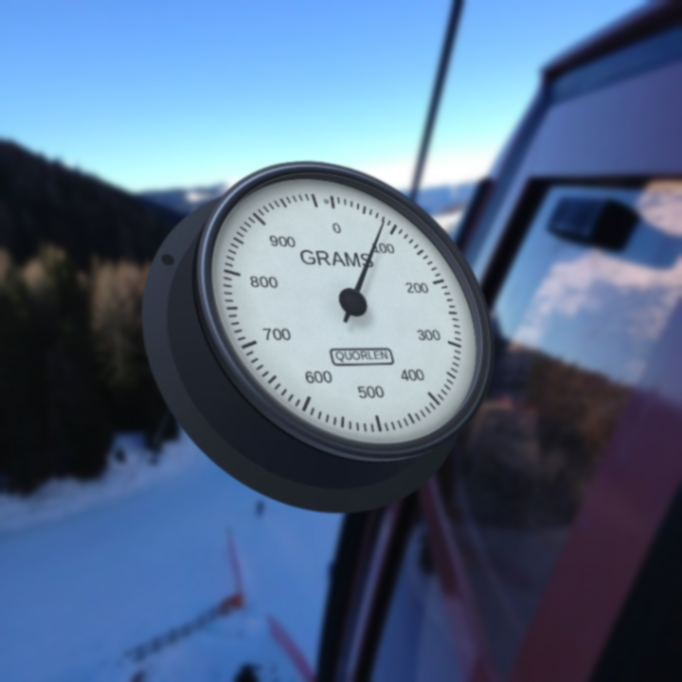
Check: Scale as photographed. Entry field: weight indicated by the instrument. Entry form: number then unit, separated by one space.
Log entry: 80 g
